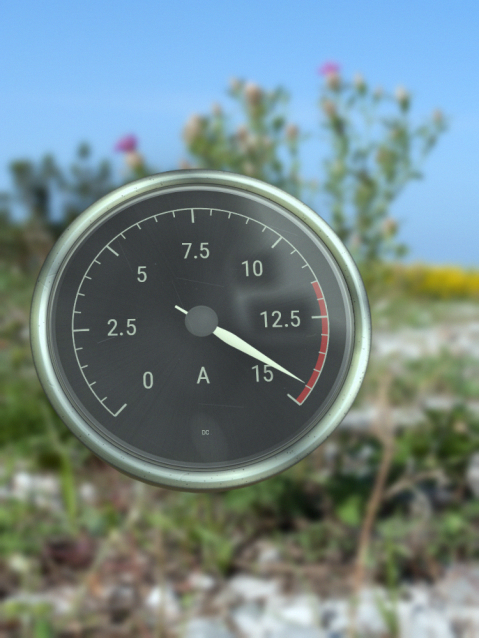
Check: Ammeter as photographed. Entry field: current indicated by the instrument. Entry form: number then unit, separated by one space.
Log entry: 14.5 A
